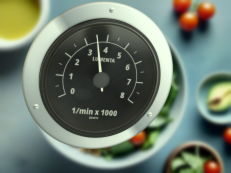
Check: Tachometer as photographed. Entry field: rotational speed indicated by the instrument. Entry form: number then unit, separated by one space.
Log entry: 3500 rpm
